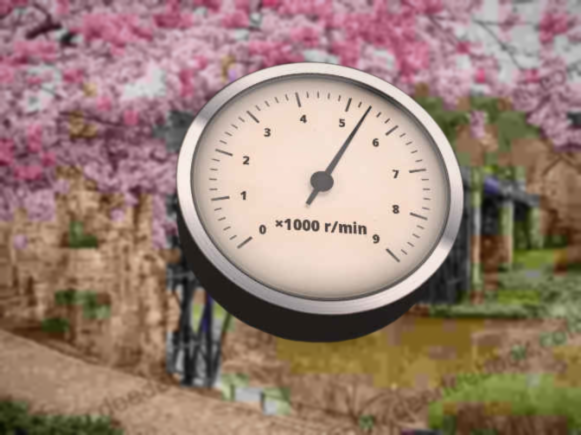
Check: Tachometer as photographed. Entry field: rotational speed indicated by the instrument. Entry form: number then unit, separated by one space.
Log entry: 5400 rpm
